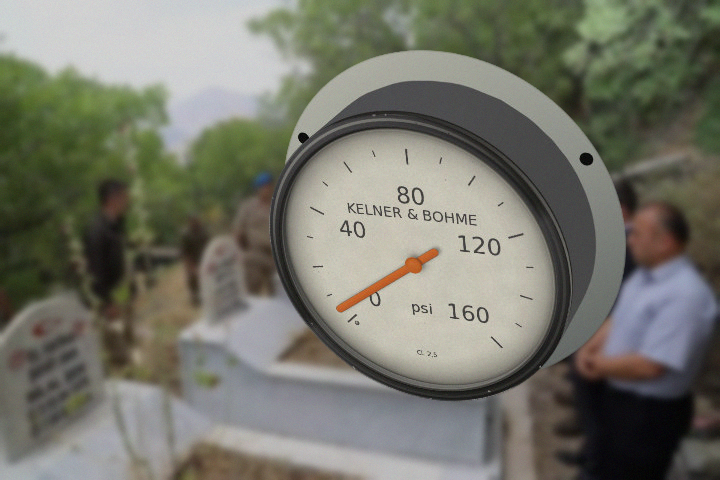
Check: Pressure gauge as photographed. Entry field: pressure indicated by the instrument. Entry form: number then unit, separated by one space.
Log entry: 5 psi
